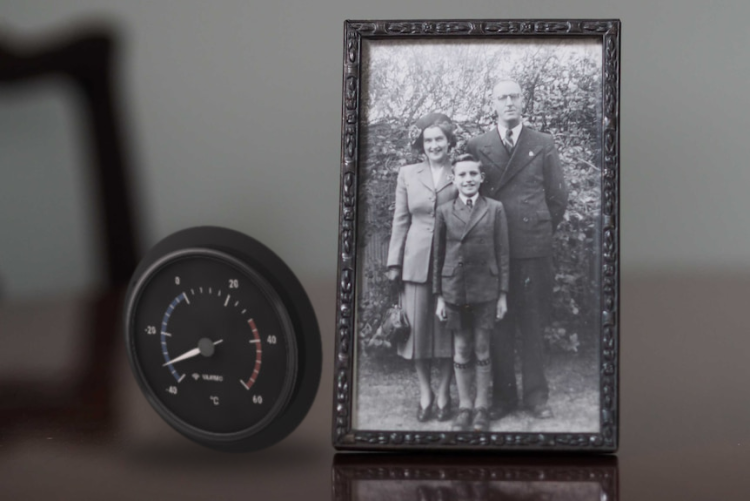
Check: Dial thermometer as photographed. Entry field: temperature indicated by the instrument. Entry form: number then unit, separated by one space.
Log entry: -32 °C
